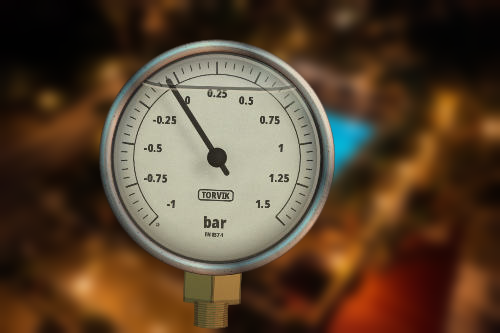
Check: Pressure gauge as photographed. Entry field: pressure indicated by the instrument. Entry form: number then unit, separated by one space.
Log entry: -0.05 bar
